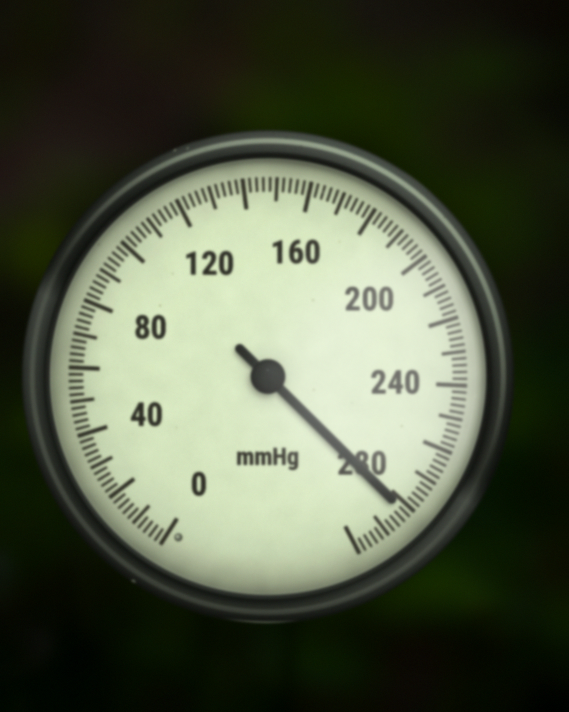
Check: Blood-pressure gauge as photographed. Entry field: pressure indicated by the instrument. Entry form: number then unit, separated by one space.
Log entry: 282 mmHg
